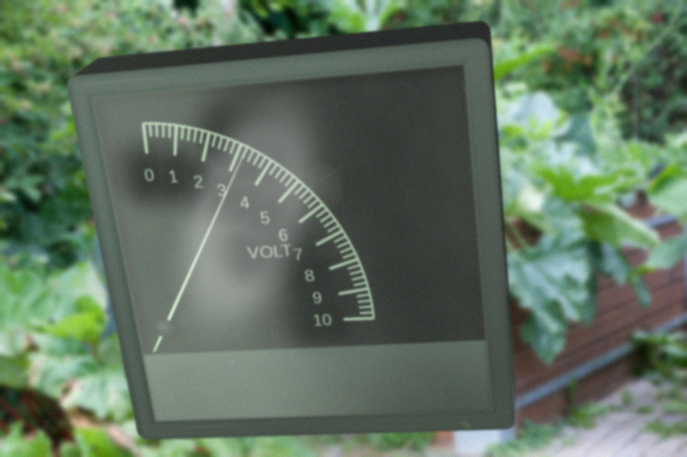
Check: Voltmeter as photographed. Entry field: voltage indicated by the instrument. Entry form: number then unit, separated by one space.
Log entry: 3.2 V
